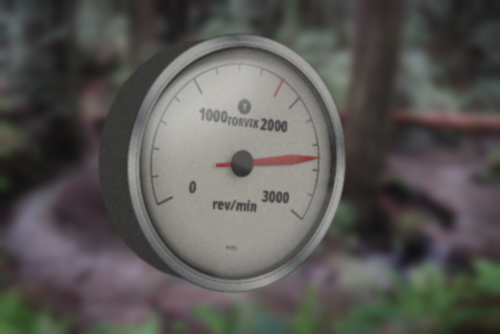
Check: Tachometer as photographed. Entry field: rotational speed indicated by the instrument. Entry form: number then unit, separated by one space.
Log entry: 2500 rpm
